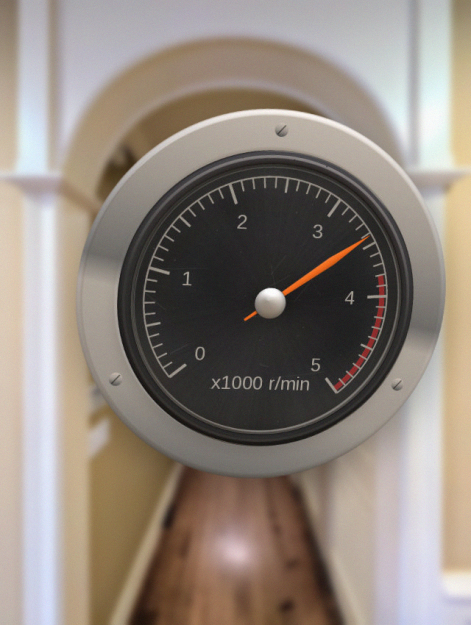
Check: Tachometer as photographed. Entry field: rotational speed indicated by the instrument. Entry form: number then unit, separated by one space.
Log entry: 3400 rpm
